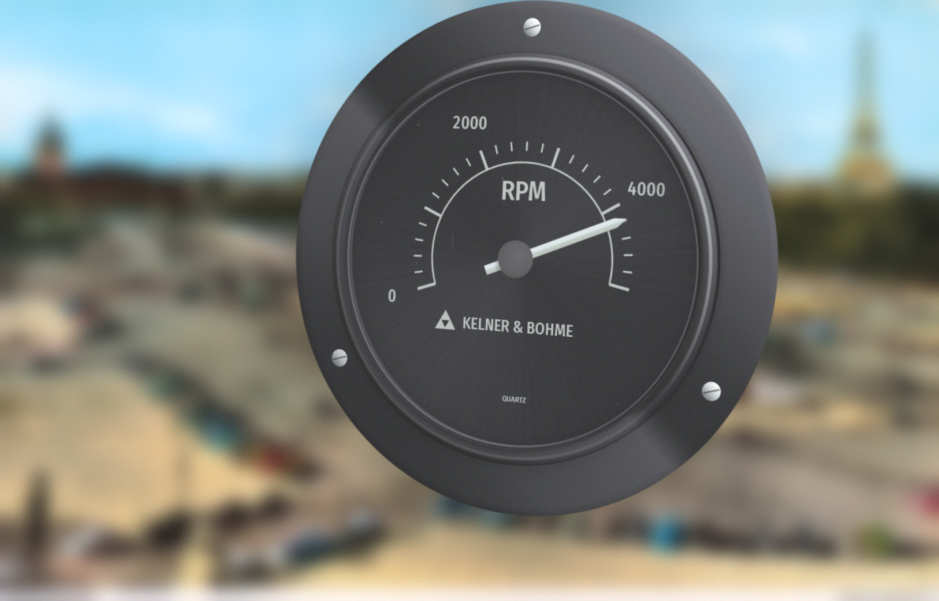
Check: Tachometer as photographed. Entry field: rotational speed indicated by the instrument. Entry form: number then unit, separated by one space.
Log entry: 4200 rpm
